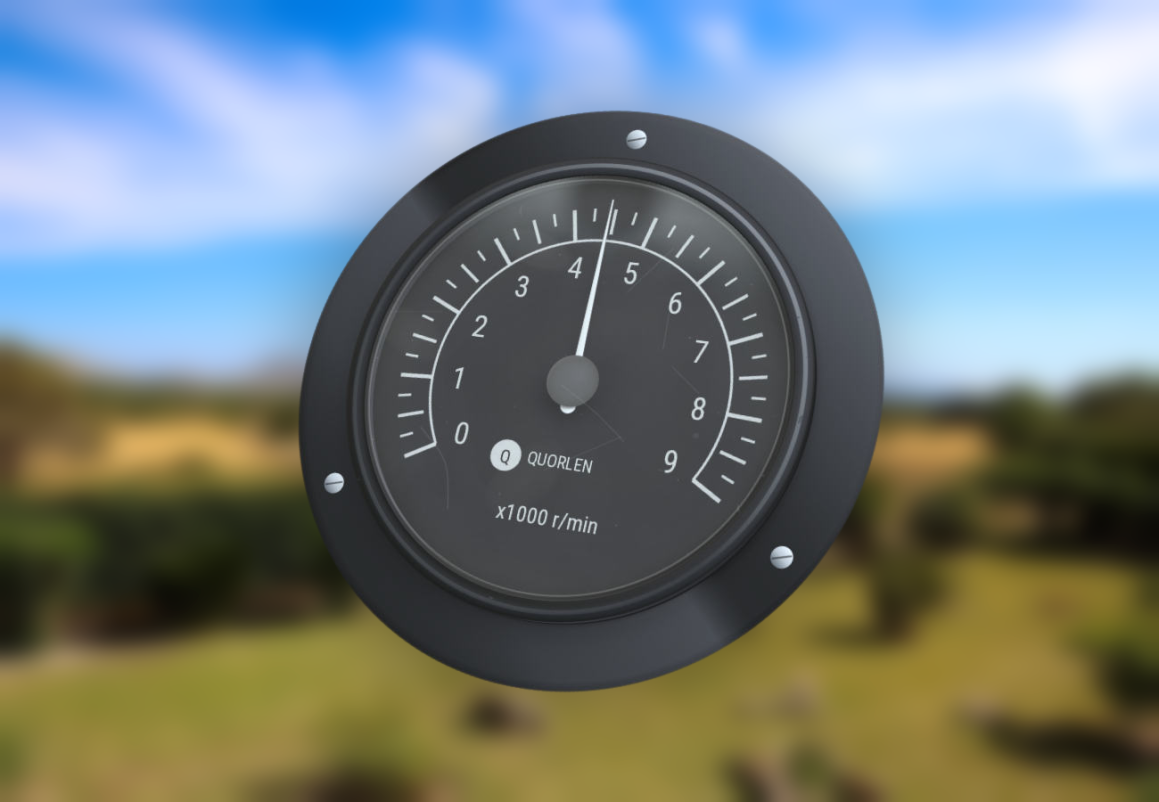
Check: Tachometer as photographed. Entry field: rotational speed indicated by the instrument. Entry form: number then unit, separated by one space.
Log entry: 4500 rpm
